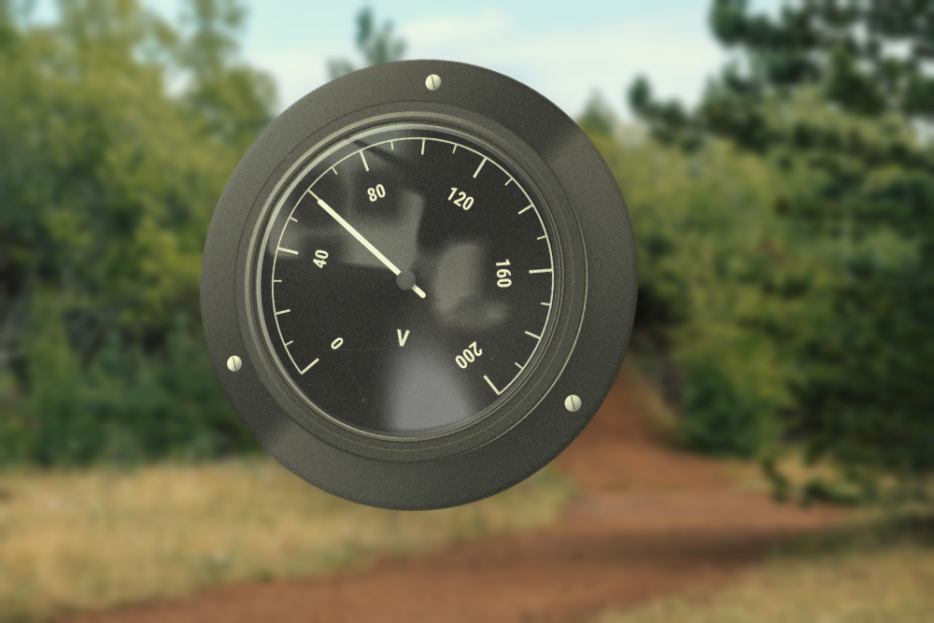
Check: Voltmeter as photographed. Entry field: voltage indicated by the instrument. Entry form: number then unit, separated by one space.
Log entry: 60 V
